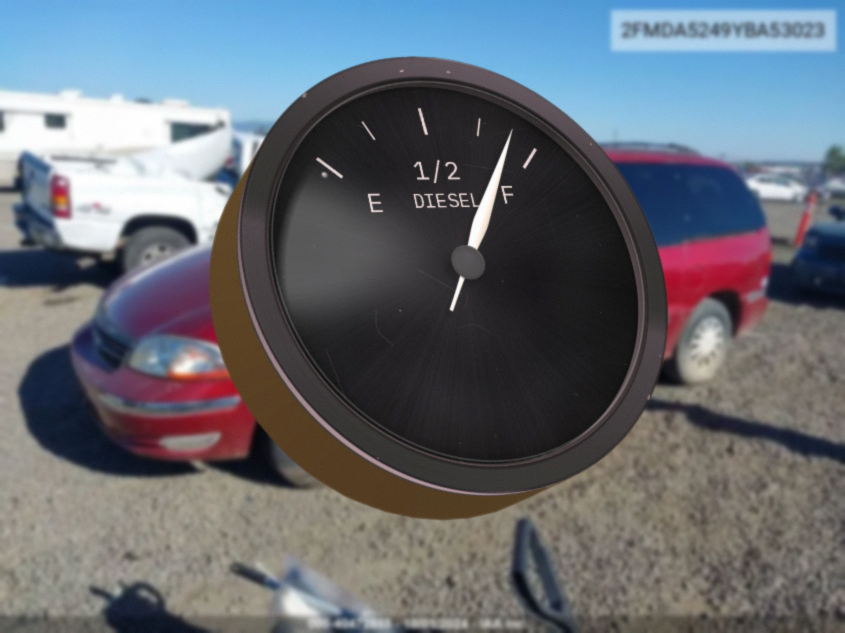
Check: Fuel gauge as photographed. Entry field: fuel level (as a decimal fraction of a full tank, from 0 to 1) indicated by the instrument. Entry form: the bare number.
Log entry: 0.875
